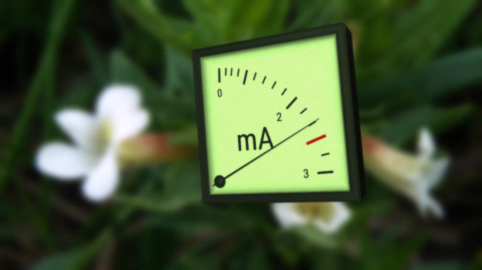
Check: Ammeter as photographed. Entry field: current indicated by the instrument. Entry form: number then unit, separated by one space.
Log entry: 2.4 mA
